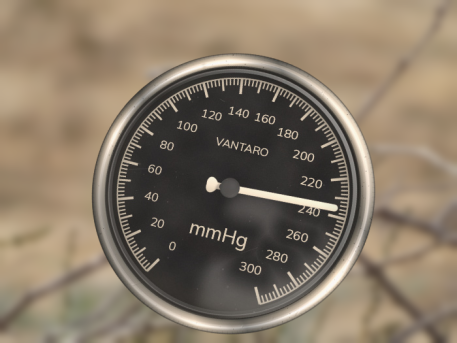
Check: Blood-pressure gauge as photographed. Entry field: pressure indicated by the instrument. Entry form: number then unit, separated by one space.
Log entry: 236 mmHg
